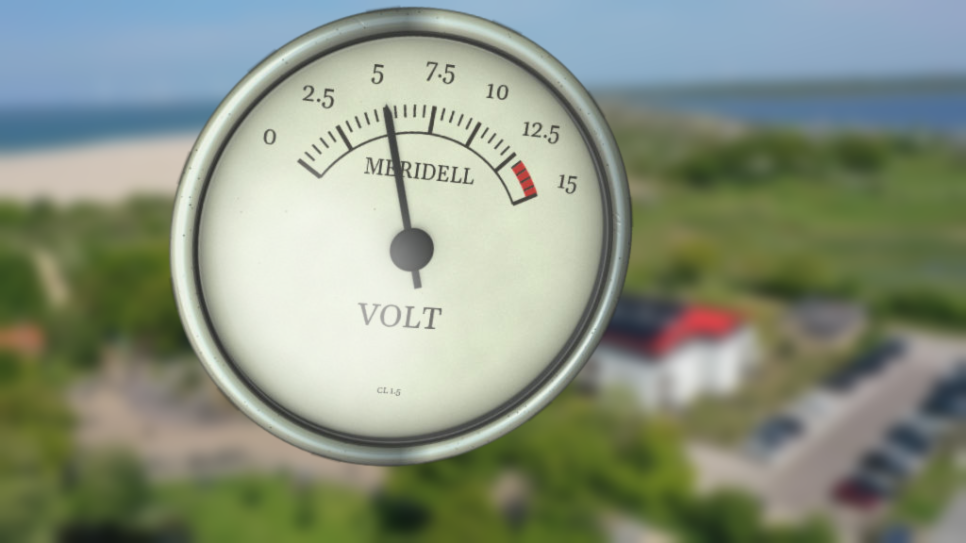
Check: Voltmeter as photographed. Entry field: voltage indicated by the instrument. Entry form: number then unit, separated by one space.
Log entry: 5 V
